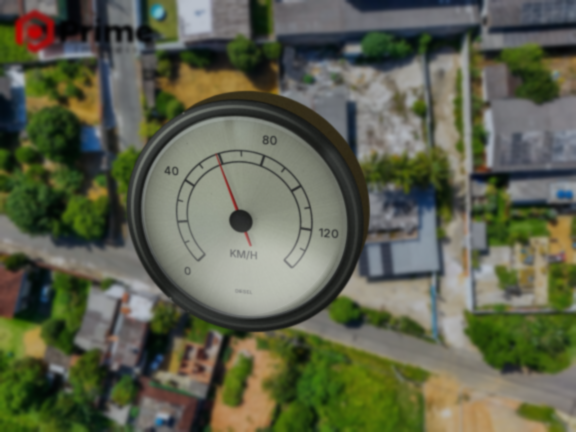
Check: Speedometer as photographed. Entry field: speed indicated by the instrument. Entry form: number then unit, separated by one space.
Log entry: 60 km/h
